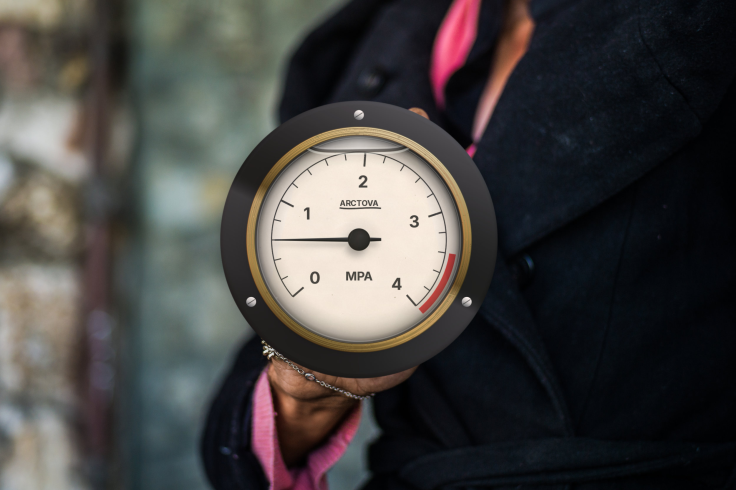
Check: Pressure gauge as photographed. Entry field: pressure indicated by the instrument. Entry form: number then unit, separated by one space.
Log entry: 0.6 MPa
